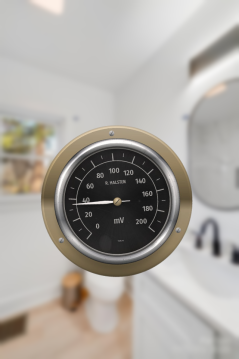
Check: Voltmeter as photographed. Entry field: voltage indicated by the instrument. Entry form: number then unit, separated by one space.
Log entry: 35 mV
